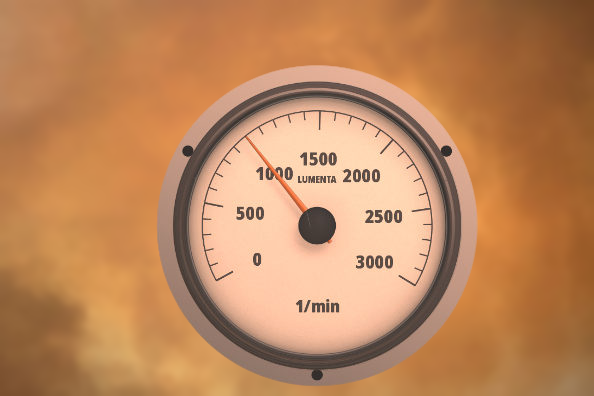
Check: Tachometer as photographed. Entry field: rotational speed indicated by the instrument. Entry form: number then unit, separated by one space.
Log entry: 1000 rpm
